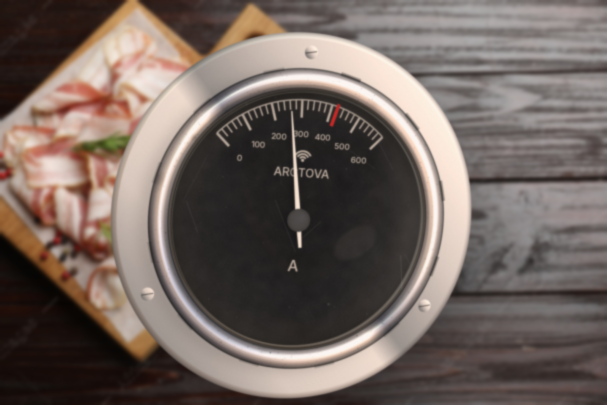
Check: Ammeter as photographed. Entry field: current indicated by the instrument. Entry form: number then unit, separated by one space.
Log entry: 260 A
